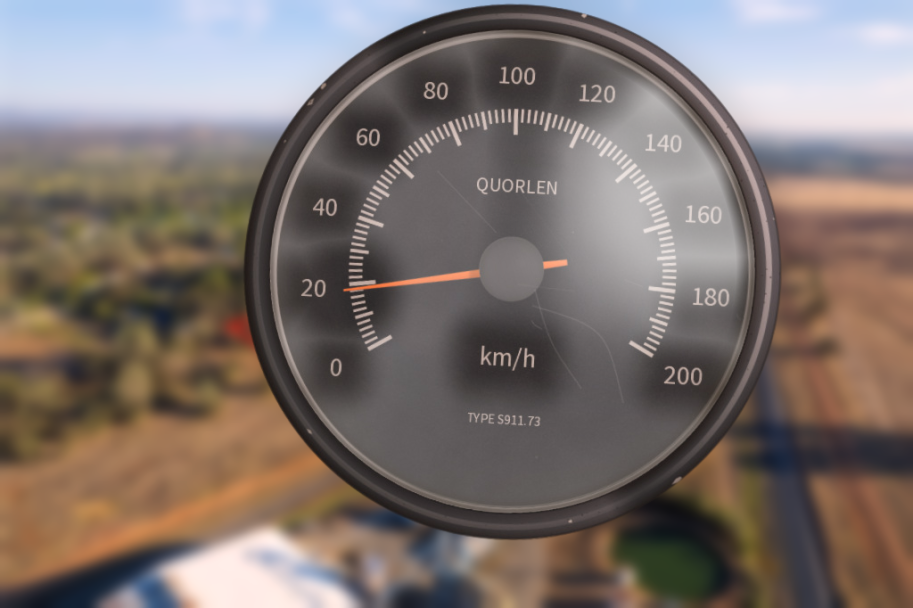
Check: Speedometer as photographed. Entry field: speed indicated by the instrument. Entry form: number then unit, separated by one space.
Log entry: 18 km/h
